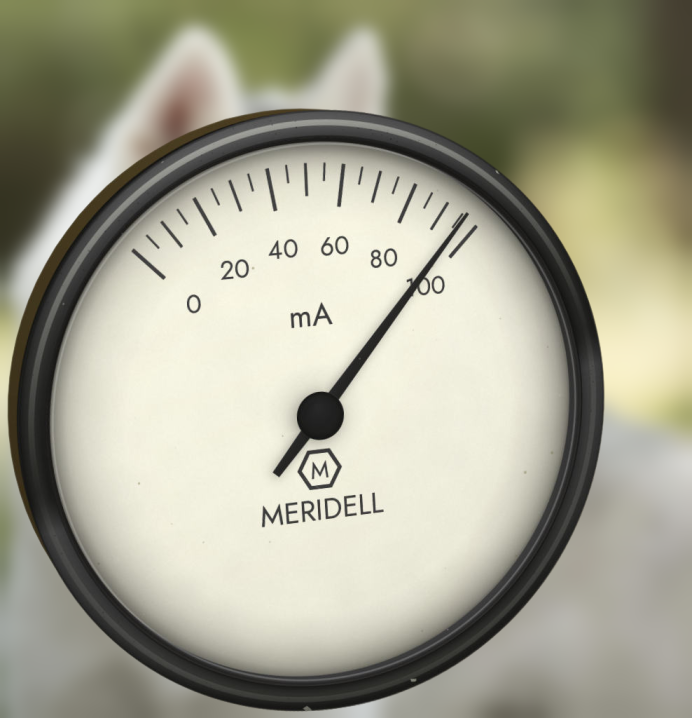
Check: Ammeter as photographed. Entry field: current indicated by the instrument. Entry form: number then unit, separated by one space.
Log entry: 95 mA
